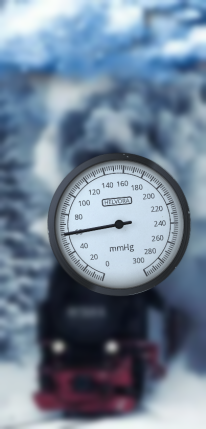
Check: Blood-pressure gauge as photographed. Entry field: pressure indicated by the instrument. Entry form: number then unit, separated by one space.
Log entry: 60 mmHg
